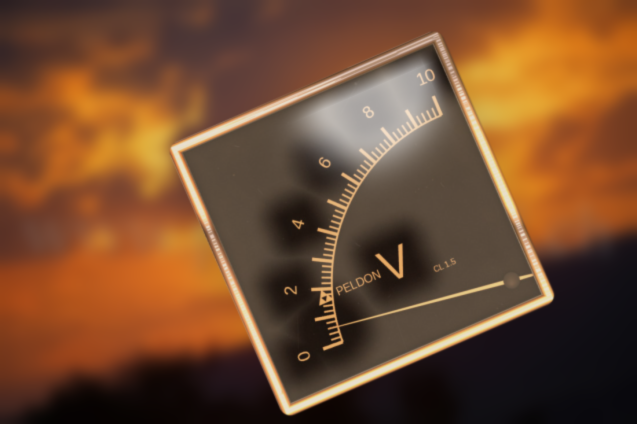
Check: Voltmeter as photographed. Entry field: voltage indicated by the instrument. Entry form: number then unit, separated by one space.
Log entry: 0.6 V
